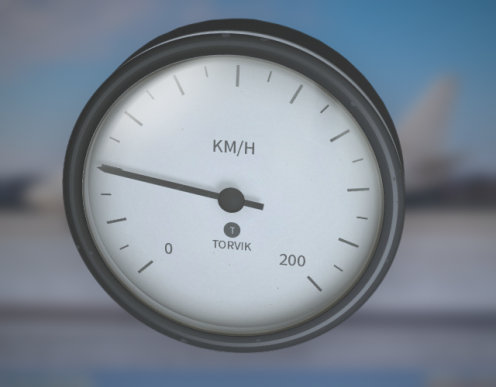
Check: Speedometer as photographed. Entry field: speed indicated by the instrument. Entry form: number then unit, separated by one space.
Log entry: 40 km/h
